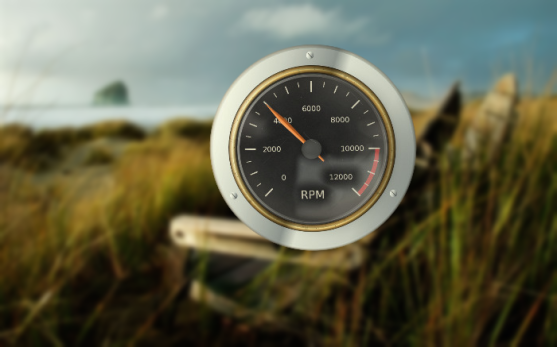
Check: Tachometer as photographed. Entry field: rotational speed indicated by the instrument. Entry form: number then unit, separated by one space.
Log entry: 4000 rpm
